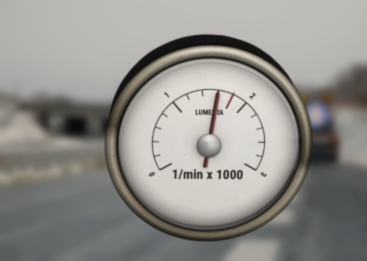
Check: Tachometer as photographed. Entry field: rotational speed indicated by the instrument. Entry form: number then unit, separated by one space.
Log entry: 1600 rpm
